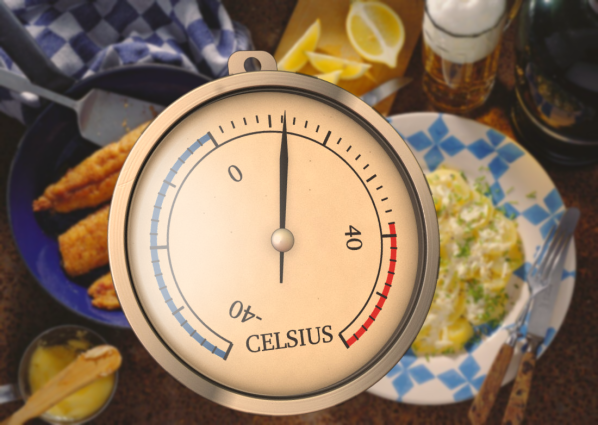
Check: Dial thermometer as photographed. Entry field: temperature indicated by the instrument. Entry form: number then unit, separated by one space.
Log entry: 12 °C
